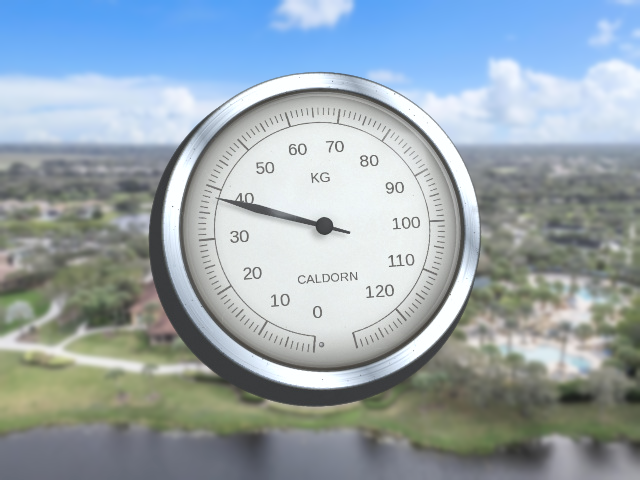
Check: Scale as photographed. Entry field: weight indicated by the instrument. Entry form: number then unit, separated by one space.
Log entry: 38 kg
